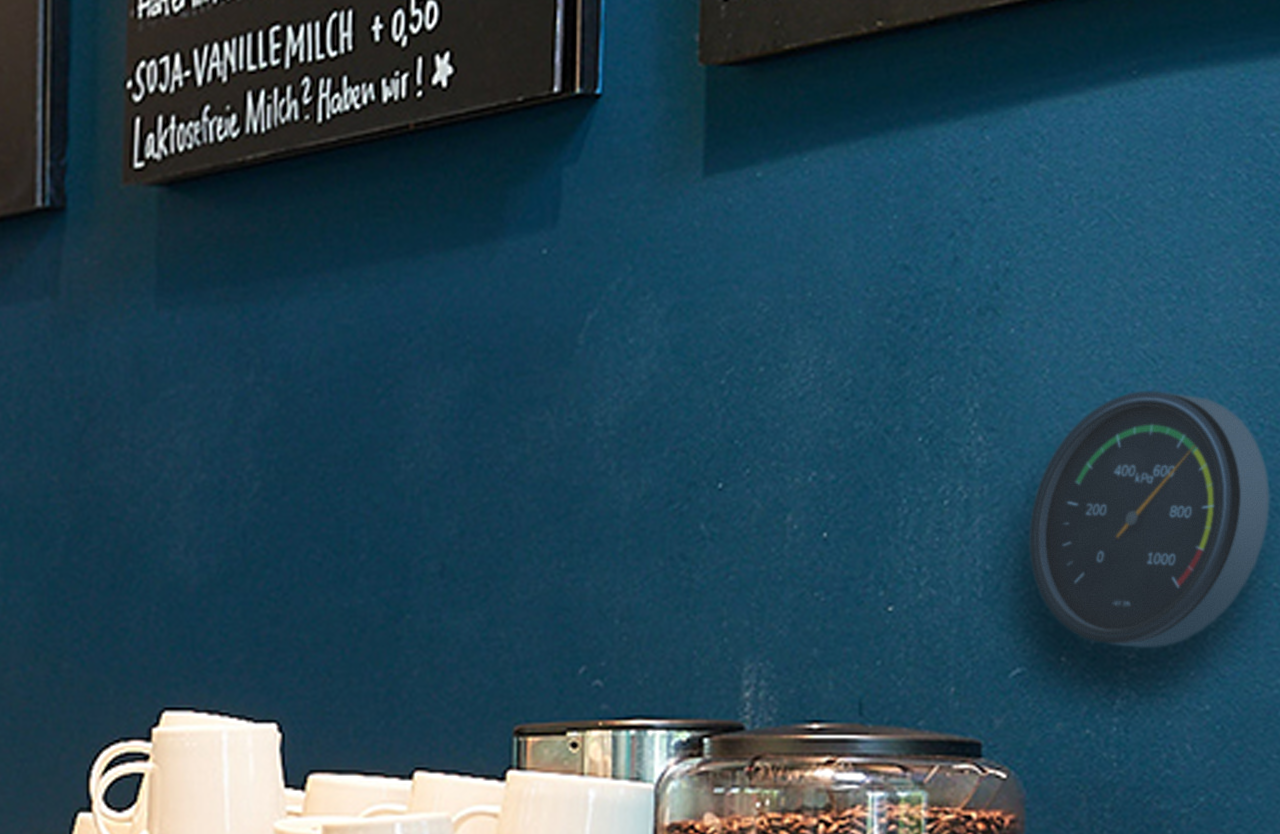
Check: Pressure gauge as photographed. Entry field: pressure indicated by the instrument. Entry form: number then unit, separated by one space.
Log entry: 650 kPa
